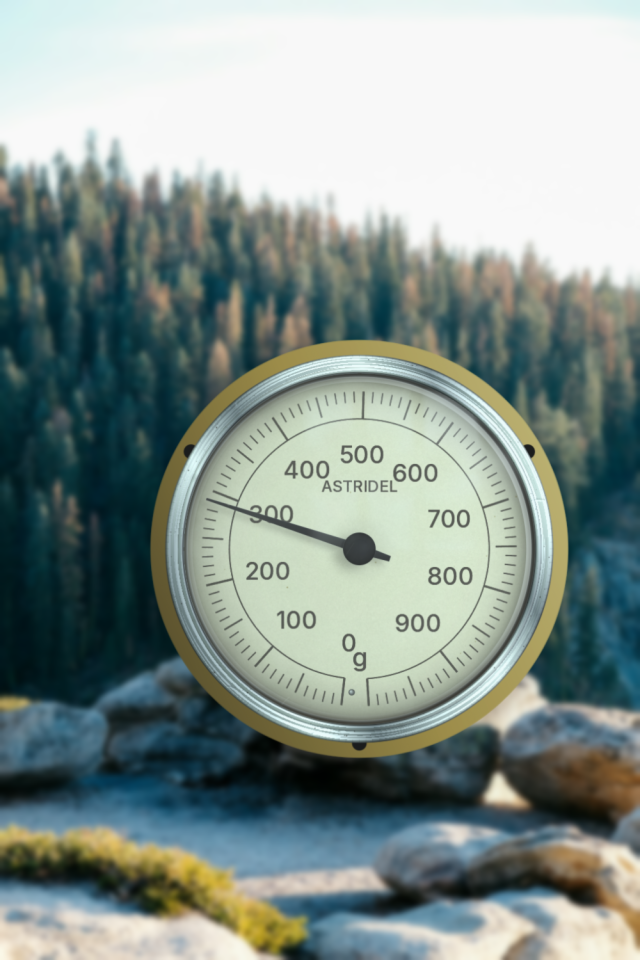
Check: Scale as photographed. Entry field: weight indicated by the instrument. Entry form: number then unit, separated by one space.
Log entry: 290 g
